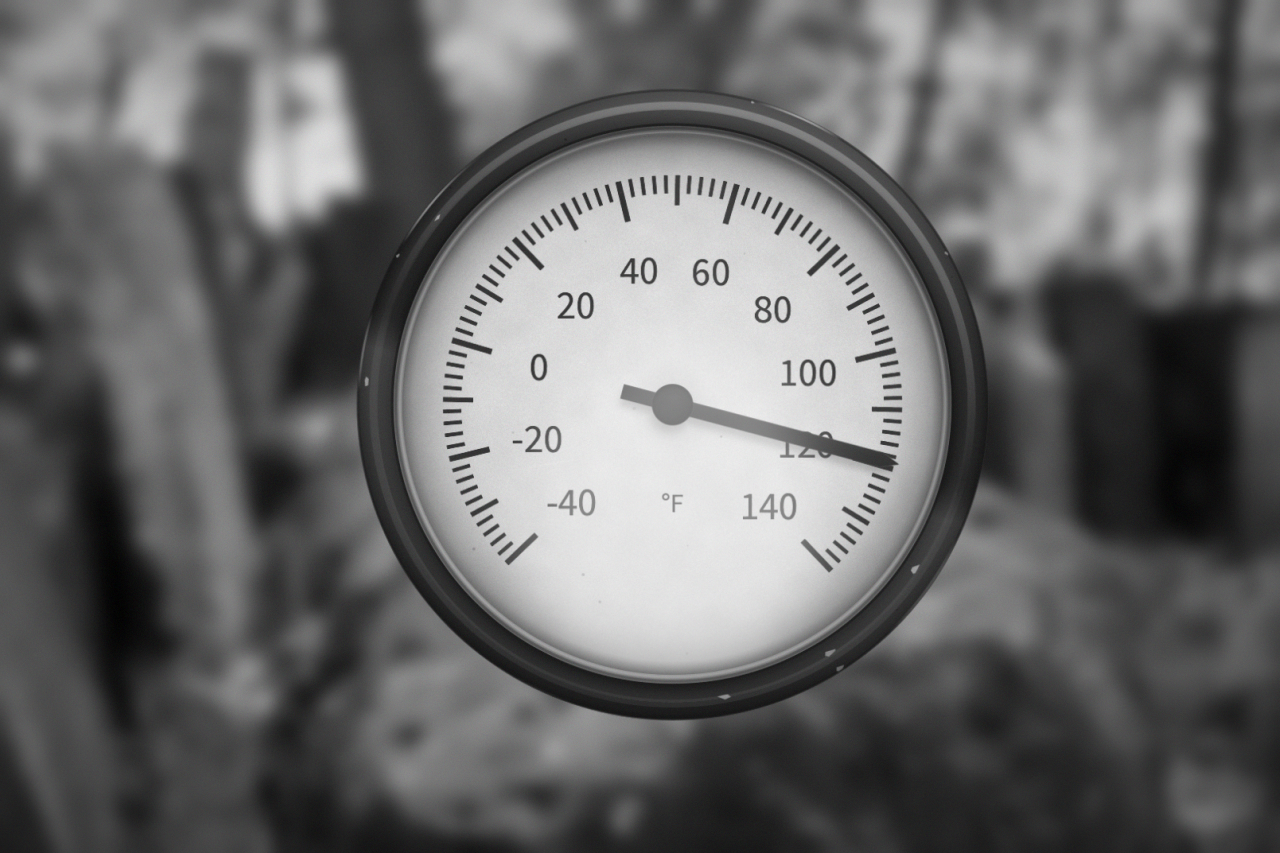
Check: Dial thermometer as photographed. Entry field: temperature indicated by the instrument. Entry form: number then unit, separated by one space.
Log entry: 119 °F
